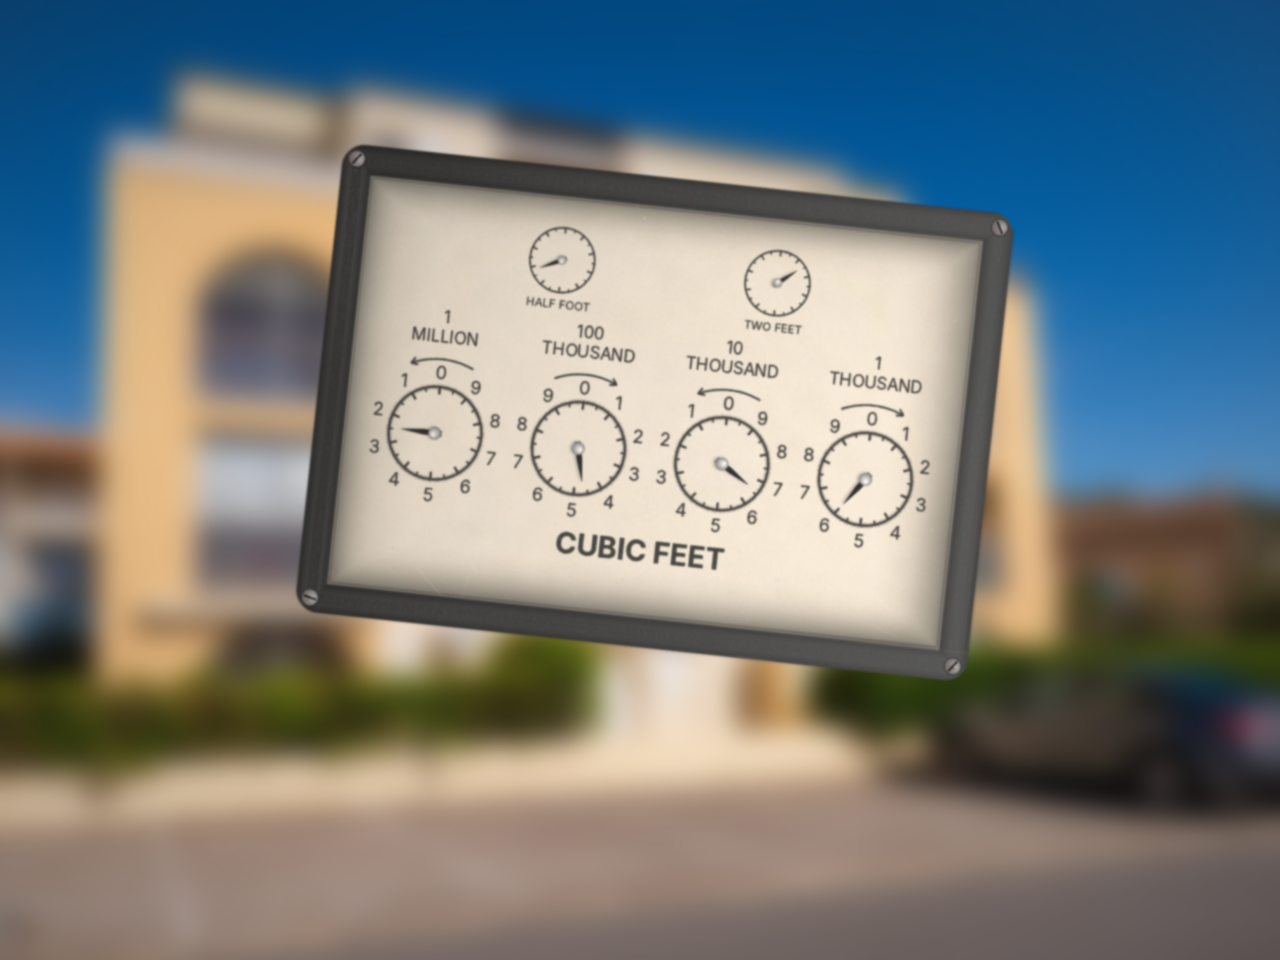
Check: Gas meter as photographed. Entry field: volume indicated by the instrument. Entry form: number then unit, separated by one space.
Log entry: 246600 ft³
